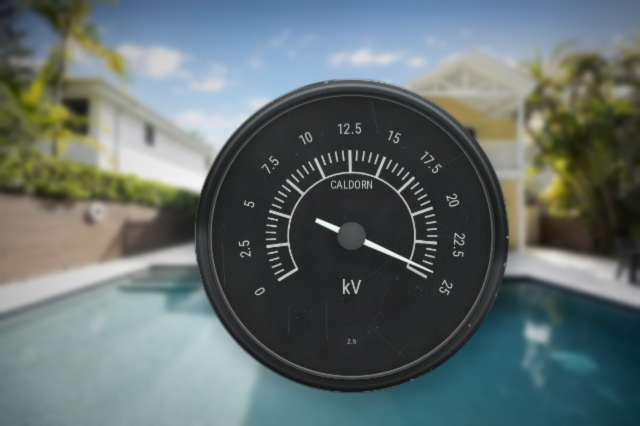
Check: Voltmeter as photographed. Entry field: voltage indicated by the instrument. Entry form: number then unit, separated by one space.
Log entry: 24.5 kV
